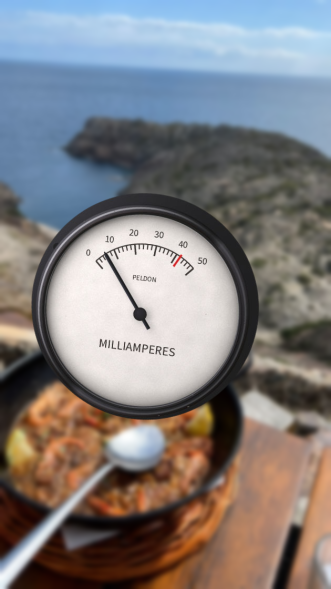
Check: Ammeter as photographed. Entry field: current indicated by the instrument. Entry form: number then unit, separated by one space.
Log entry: 6 mA
